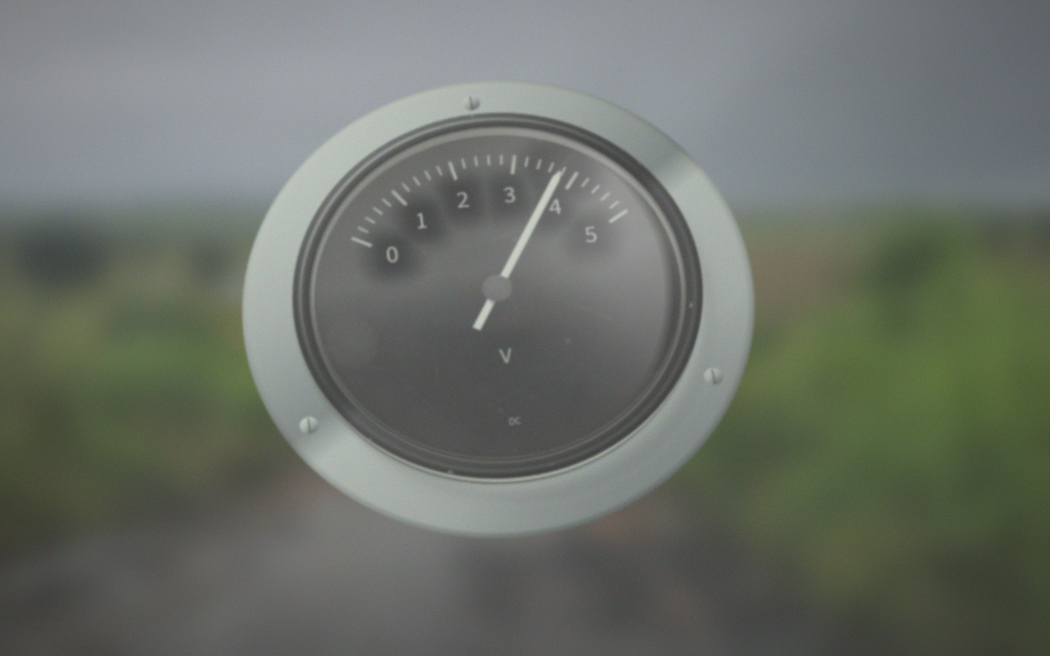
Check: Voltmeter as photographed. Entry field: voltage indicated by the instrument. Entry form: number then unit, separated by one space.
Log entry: 3.8 V
